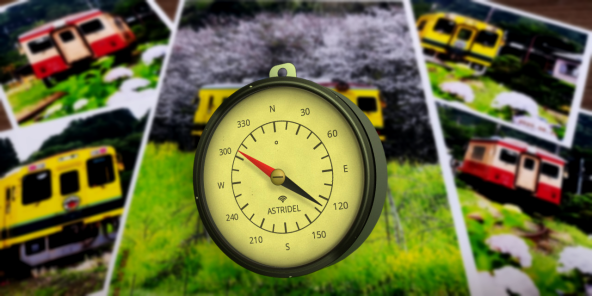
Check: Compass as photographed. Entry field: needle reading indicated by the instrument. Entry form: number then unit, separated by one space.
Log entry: 307.5 °
